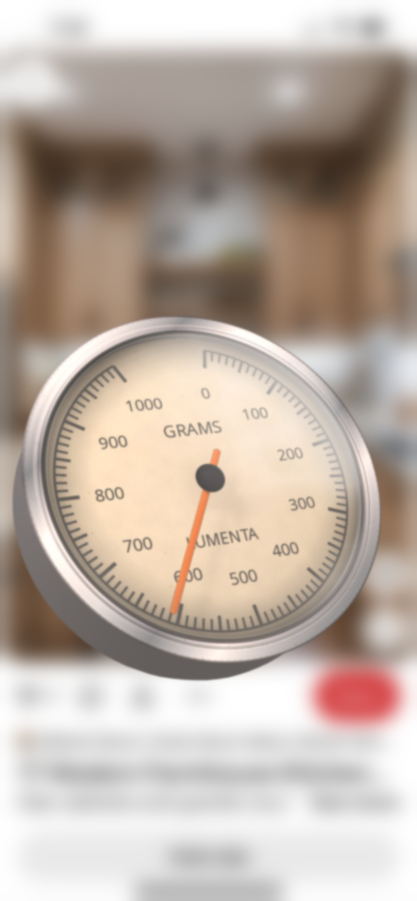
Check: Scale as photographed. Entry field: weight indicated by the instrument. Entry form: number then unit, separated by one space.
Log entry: 610 g
